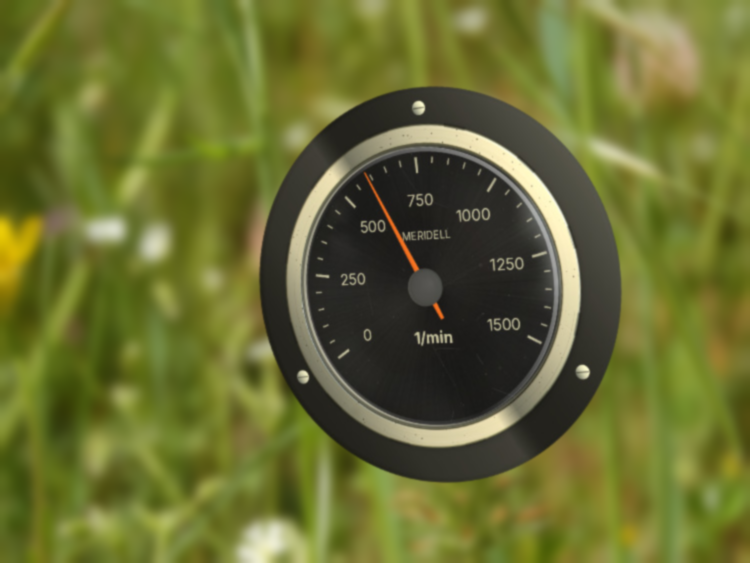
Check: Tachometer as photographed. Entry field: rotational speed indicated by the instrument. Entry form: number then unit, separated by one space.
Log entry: 600 rpm
